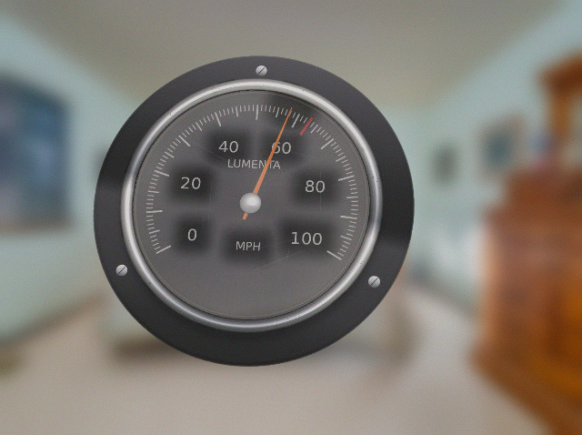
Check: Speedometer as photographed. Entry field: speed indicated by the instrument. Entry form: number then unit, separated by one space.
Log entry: 58 mph
